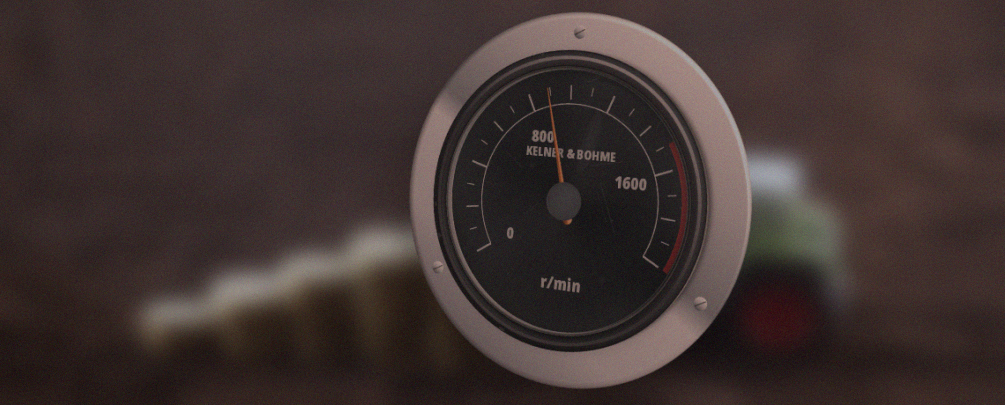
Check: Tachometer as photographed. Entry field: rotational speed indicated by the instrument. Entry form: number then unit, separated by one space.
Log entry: 900 rpm
